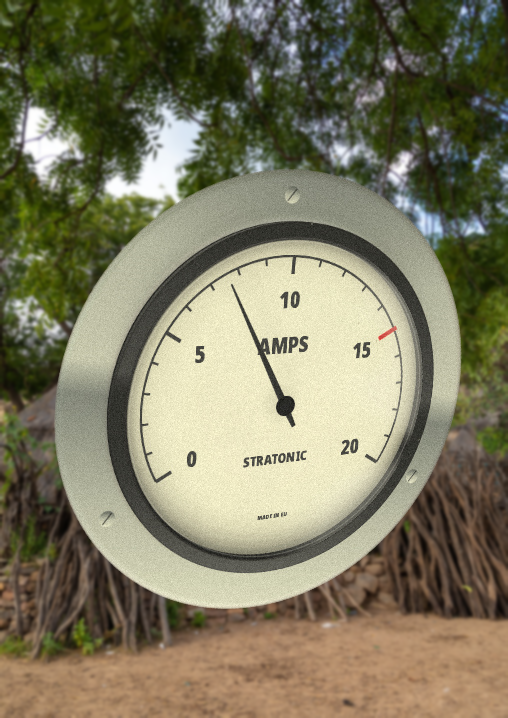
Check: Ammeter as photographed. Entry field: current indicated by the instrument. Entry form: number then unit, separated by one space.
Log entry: 7.5 A
